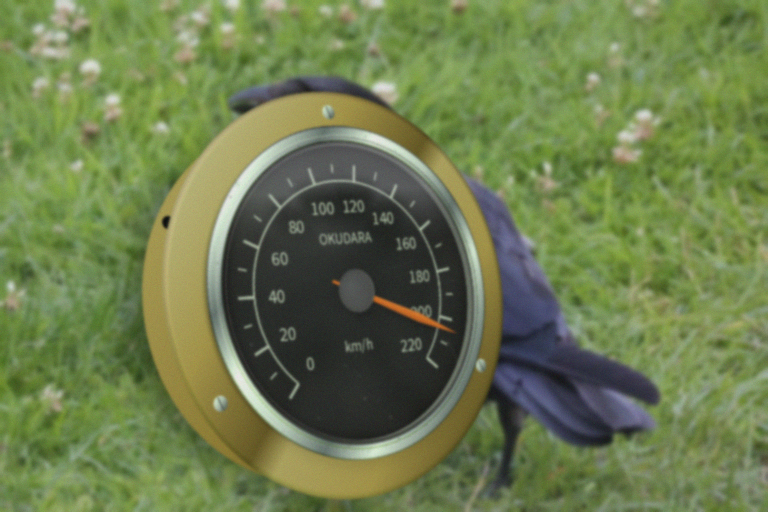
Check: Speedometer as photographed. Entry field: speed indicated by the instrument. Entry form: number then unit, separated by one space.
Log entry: 205 km/h
